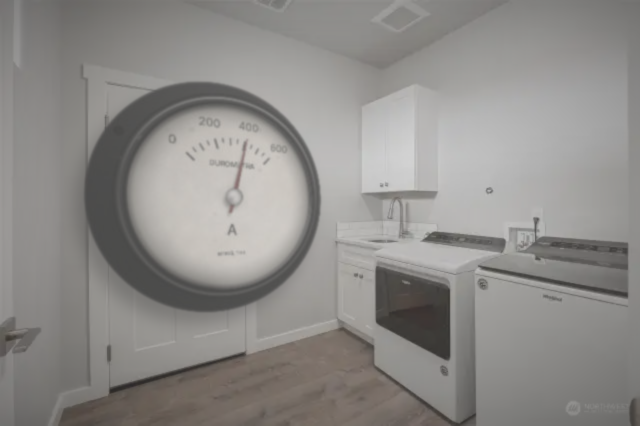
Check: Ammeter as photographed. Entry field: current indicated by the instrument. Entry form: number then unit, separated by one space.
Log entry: 400 A
